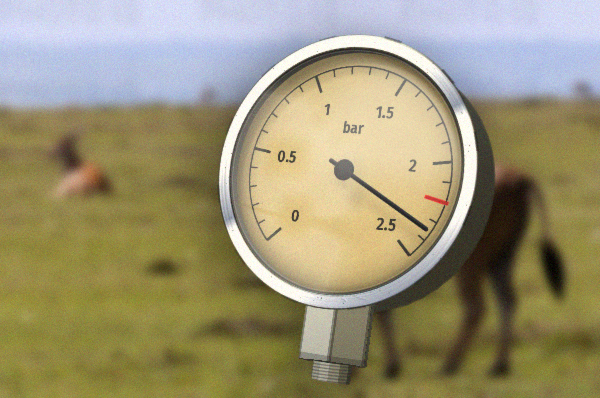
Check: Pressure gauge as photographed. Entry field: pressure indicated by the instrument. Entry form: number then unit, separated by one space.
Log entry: 2.35 bar
